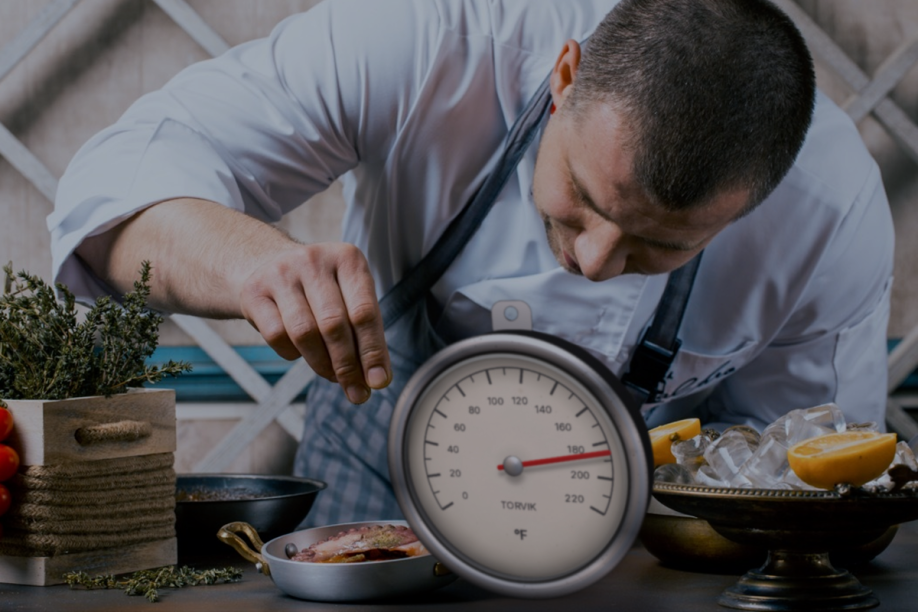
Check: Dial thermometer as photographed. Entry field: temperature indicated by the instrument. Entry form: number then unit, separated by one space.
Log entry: 185 °F
